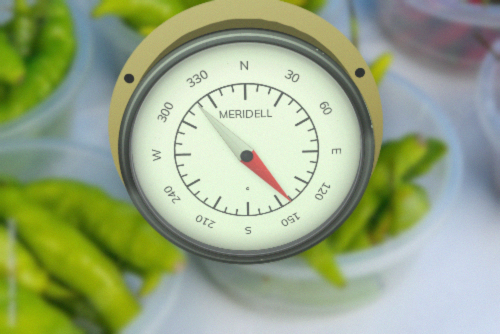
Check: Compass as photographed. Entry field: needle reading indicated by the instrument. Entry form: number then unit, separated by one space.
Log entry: 140 °
